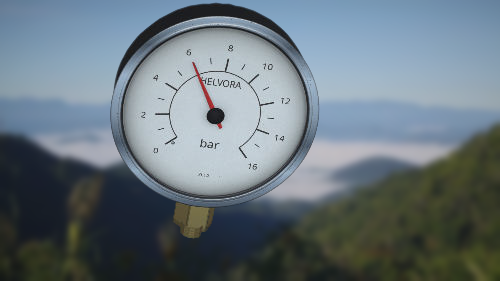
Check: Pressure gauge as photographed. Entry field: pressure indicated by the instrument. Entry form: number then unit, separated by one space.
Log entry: 6 bar
